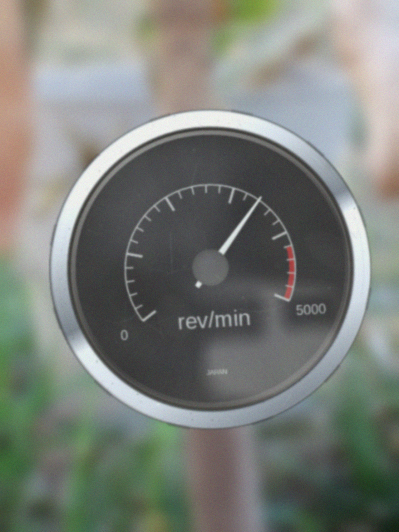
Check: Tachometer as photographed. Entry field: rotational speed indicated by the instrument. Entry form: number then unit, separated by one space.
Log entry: 3400 rpm
